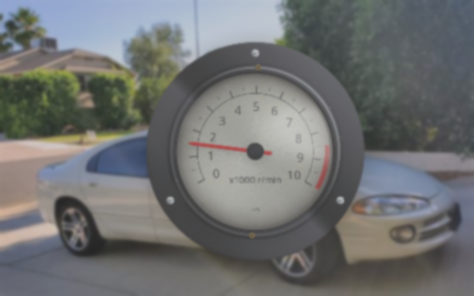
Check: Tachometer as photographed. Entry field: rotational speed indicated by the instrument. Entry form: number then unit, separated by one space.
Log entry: 1500 rpm
